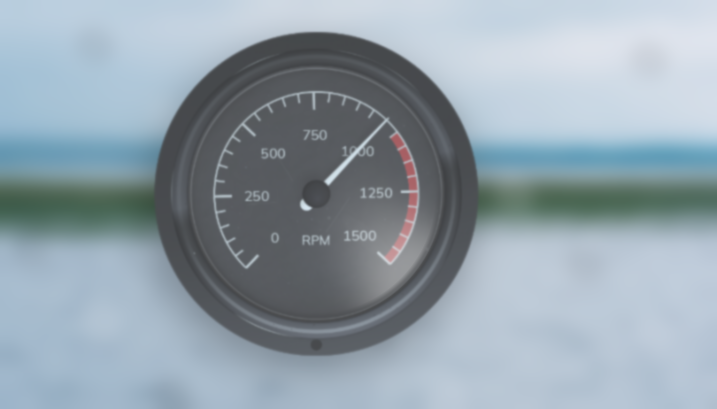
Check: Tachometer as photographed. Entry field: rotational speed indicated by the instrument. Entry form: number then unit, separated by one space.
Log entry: 1000 rpm
